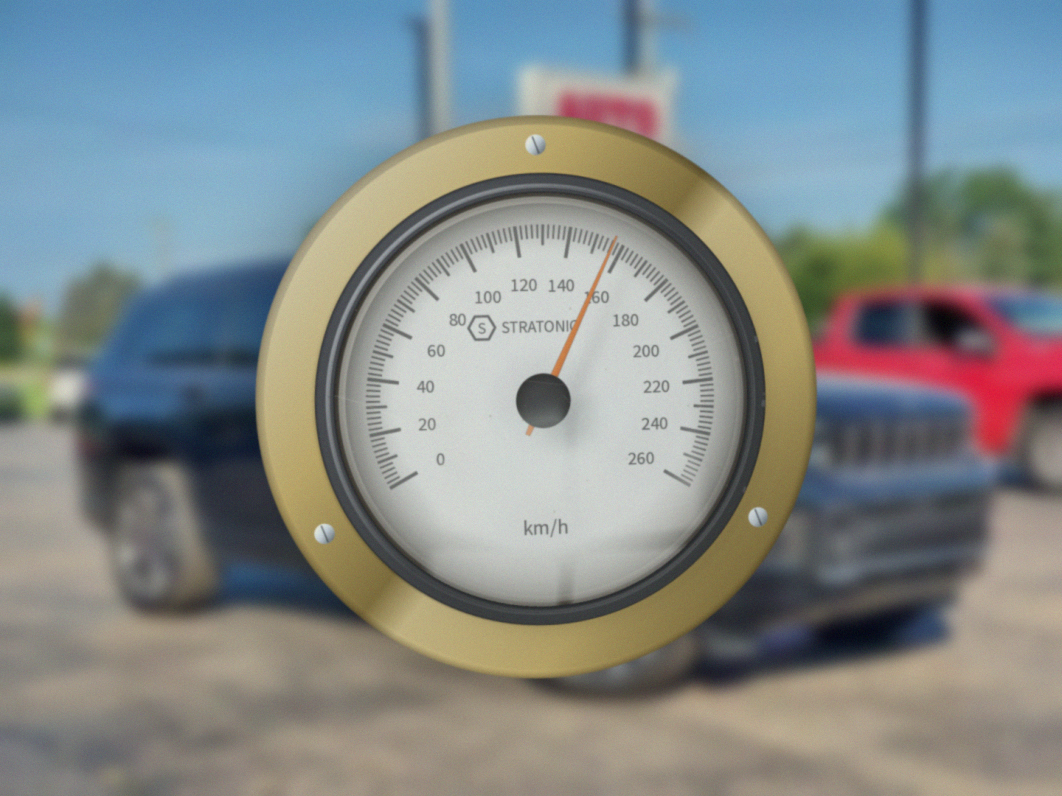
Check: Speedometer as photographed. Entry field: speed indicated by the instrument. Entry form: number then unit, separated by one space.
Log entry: 156 km/h
